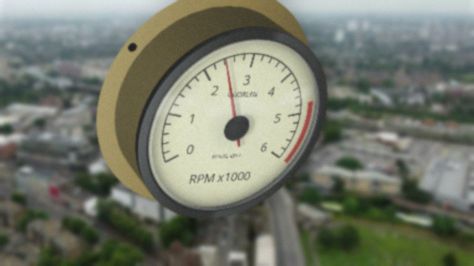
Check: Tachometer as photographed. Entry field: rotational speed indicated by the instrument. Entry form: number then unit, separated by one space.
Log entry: 2400 rpm
